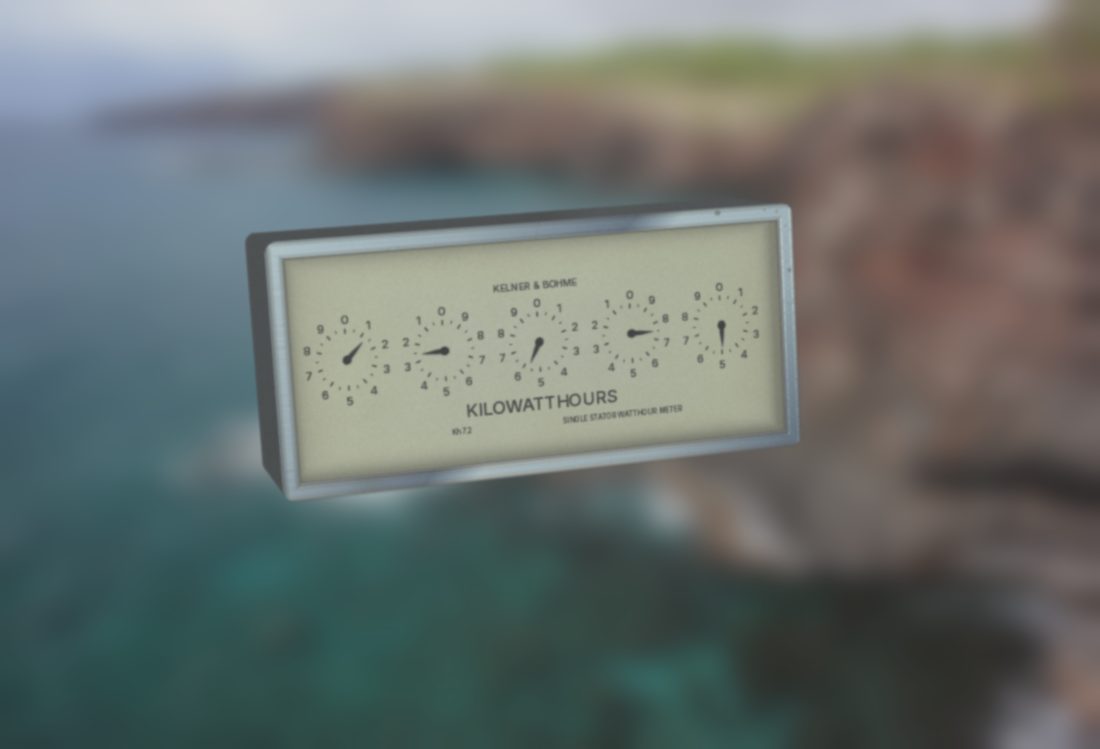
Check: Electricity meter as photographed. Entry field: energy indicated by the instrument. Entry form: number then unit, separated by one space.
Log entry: 12575 kWh
